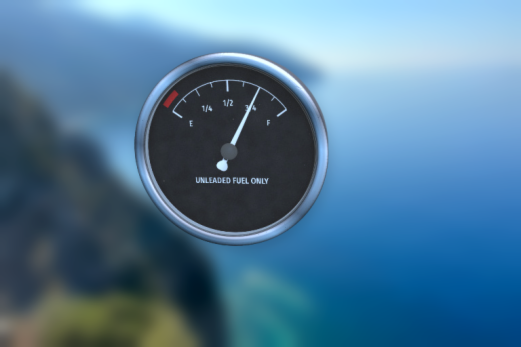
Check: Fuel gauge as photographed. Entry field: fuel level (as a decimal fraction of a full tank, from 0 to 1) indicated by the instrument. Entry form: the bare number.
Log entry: 0.75
